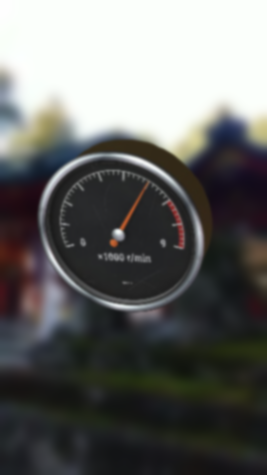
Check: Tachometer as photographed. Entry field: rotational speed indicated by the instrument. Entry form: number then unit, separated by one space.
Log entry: 6000 rpm
